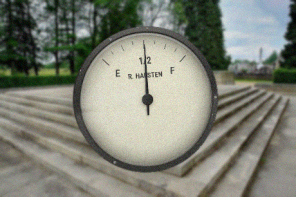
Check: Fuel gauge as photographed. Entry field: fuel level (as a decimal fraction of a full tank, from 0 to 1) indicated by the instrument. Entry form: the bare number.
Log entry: 0.5
